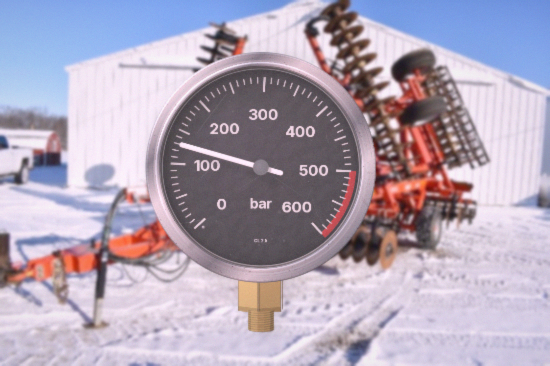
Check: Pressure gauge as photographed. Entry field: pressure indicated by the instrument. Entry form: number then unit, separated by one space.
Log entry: 130 bar
